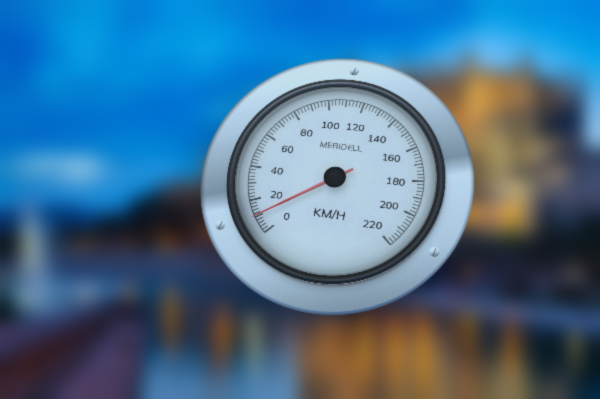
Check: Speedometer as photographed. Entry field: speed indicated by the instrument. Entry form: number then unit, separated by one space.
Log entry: 10 km/h
